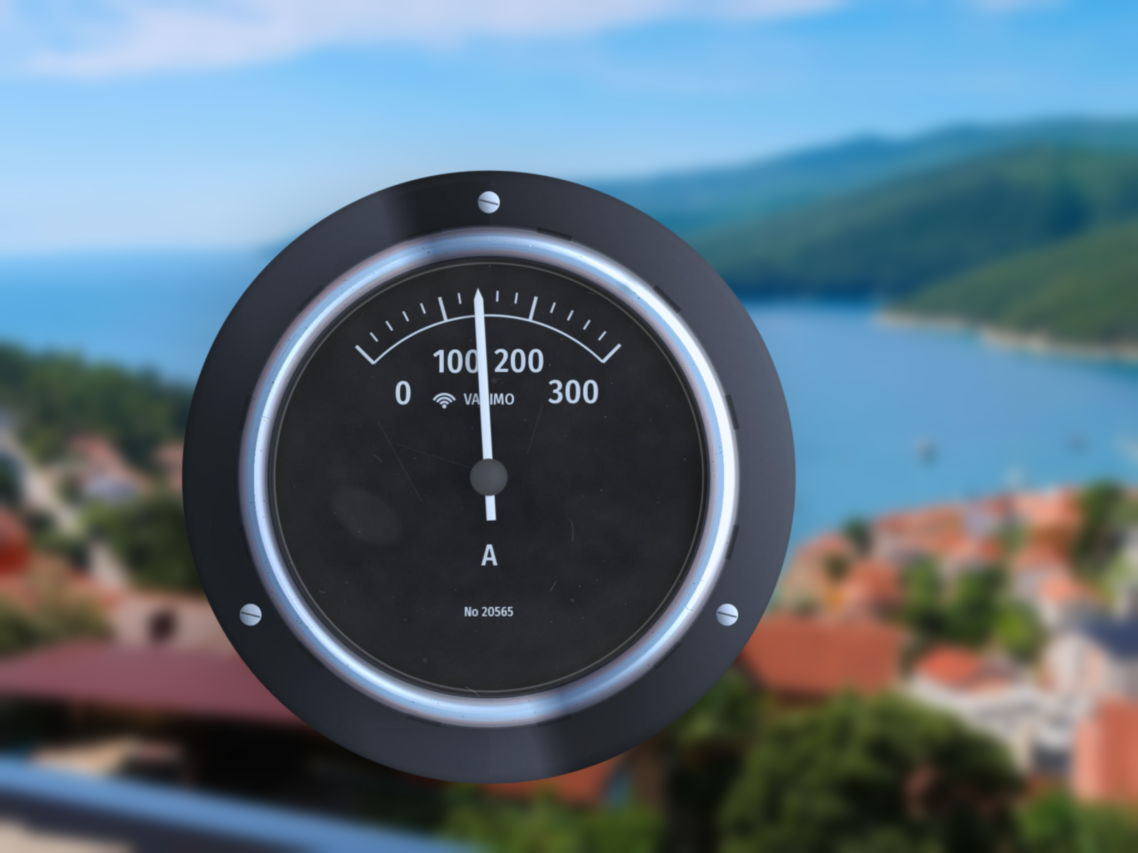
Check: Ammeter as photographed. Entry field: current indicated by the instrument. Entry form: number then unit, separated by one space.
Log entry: 140 A
